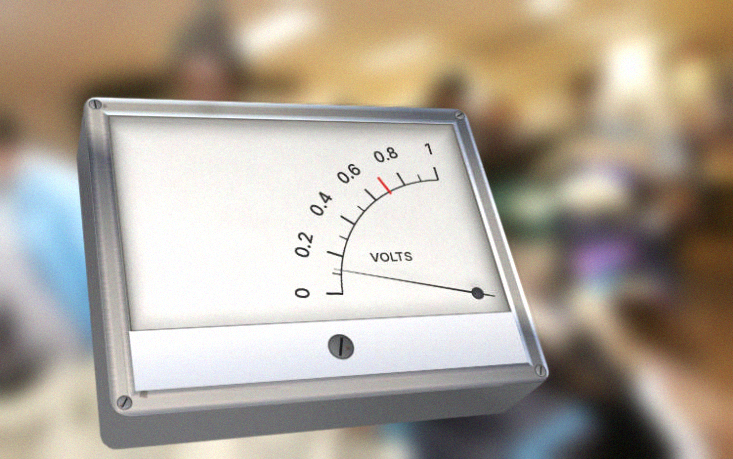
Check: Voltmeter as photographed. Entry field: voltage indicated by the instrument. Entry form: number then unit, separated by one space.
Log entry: 0.1 V
